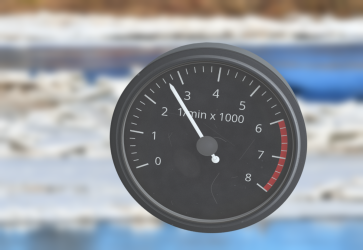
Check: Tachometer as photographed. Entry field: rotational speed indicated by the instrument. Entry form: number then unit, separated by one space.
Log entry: 2700 rpm
